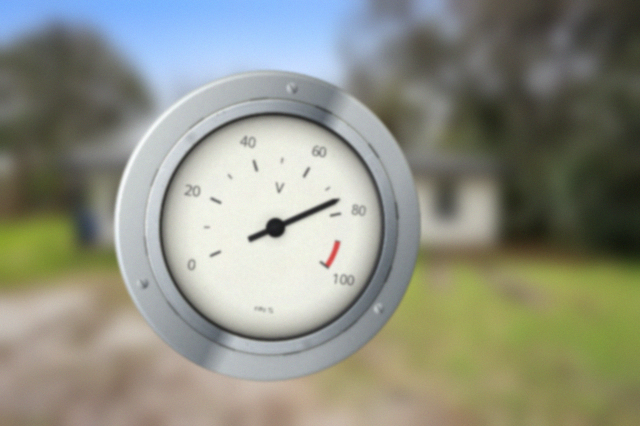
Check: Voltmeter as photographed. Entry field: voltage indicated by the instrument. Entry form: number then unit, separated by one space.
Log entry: 75 V
